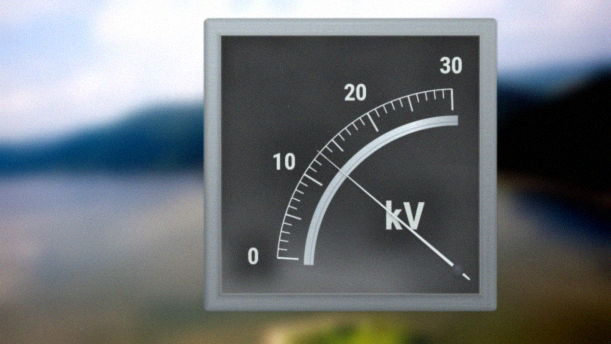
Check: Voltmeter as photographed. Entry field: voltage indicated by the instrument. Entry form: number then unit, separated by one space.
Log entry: 13 kV
